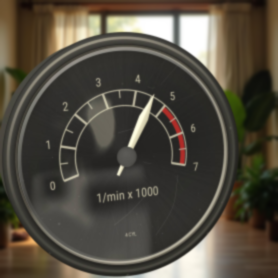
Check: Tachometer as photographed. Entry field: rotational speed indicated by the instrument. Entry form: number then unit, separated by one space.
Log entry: 4500 rpm
